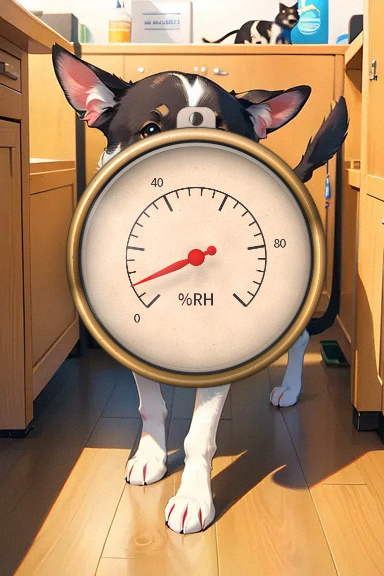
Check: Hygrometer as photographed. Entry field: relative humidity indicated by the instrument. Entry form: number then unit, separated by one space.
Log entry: 8 %
